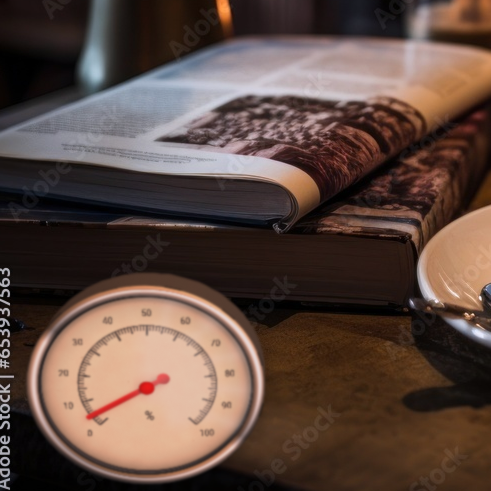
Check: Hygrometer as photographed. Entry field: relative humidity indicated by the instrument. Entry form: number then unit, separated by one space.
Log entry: 5 %
